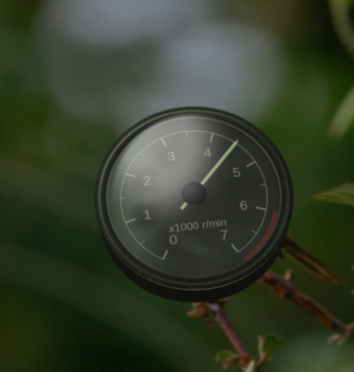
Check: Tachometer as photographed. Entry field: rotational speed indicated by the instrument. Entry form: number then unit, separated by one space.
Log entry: 4500 rpm
